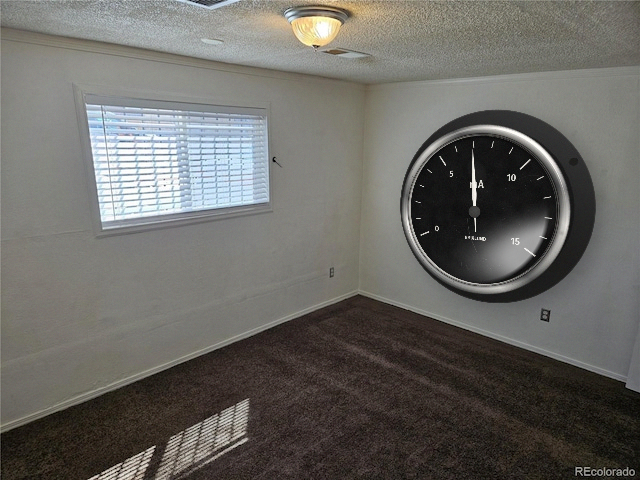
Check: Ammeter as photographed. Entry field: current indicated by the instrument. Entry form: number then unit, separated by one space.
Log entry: 7 mA
